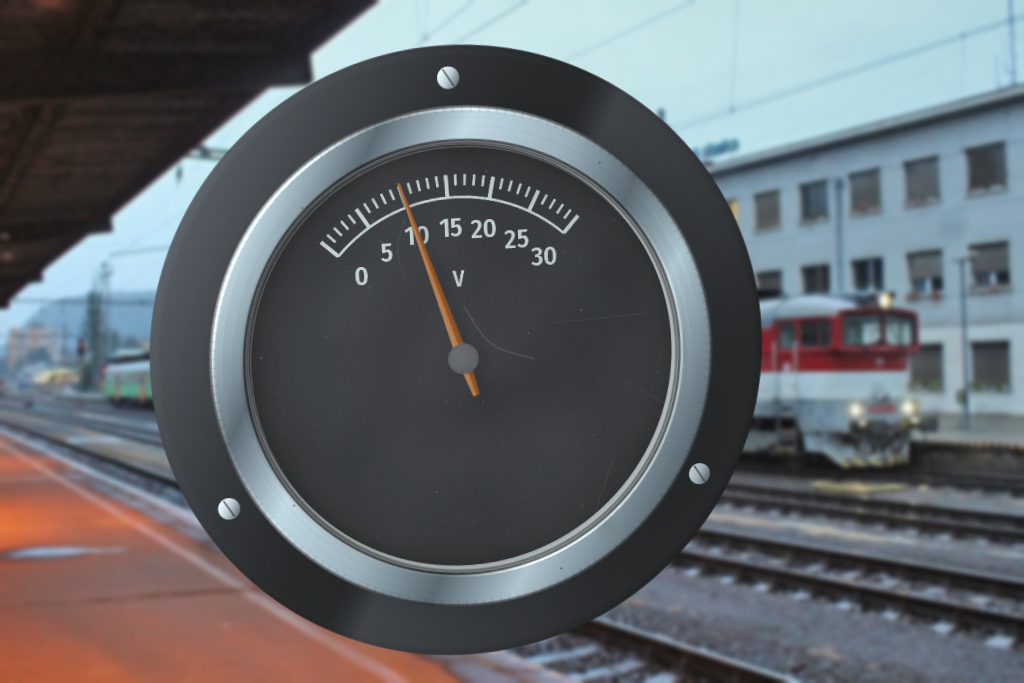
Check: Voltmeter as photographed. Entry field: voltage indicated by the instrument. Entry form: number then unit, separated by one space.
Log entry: 10 V
